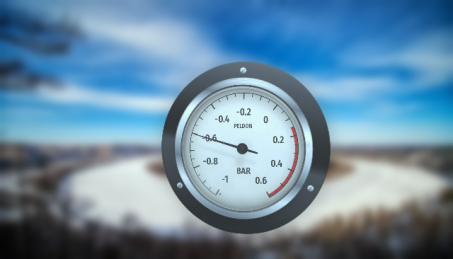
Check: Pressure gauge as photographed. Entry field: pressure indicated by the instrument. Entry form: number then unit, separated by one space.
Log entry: -0.6 bar
